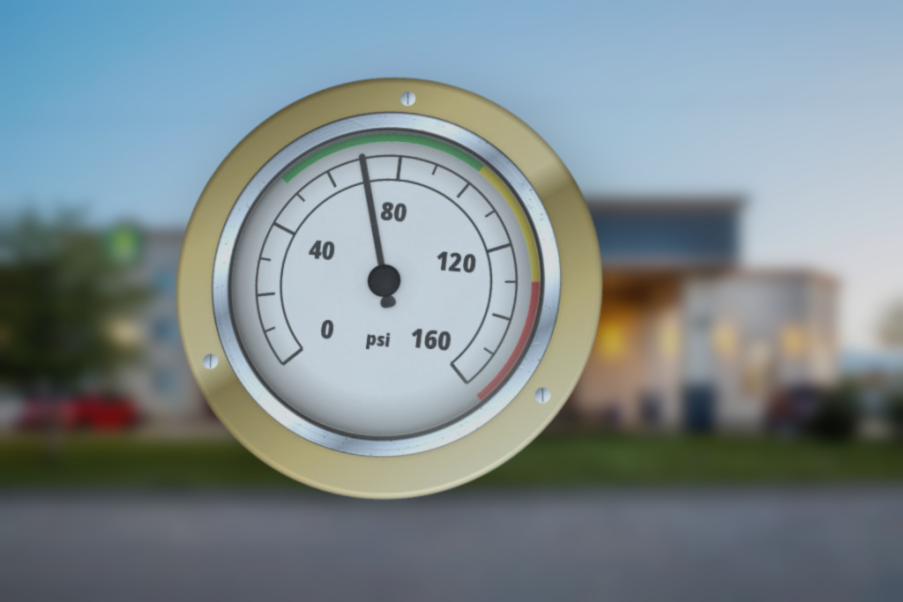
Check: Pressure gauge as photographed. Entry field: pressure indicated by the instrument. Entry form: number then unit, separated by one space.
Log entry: 70 psi
